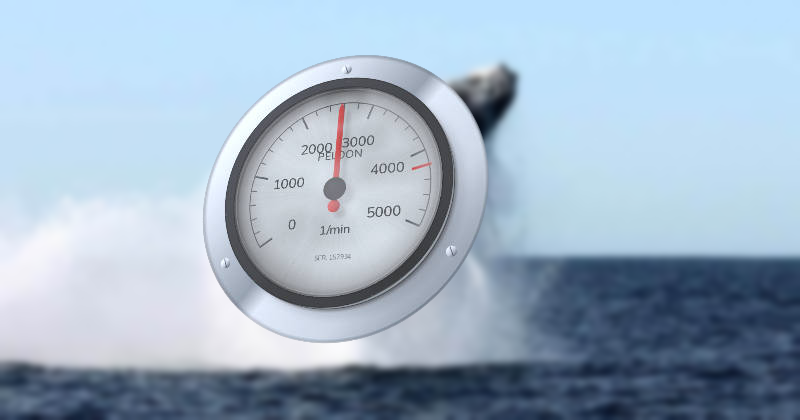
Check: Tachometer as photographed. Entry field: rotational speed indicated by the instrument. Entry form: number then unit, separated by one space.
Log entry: 2600 rpm
